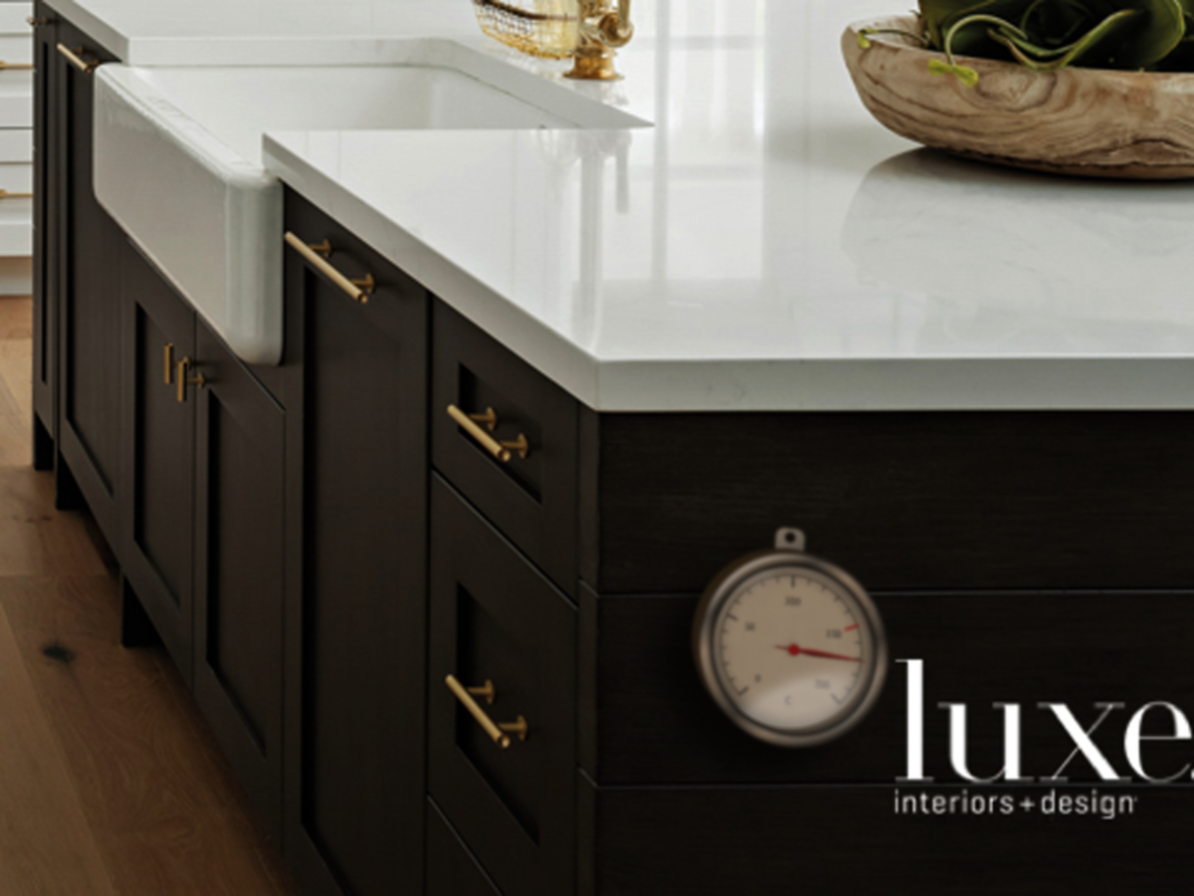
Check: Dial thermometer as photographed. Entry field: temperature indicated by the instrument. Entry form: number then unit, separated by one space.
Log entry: 170 °C
